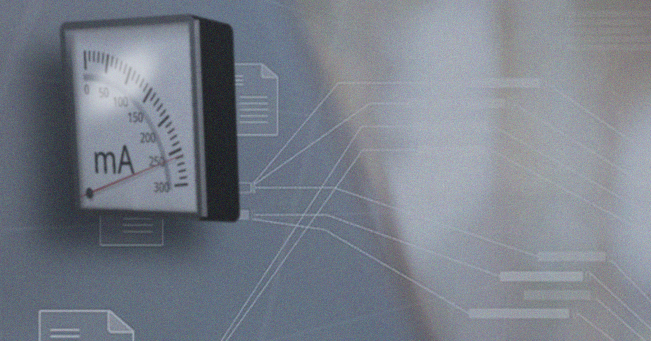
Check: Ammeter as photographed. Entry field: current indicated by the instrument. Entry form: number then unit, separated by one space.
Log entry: 260 mA
